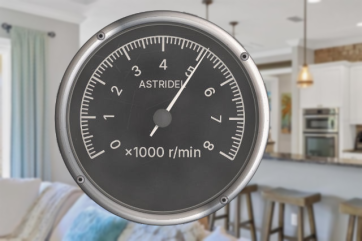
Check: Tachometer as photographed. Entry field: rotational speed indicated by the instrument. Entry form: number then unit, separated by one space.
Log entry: 5100 rpm
